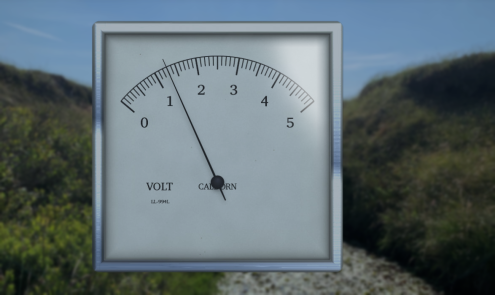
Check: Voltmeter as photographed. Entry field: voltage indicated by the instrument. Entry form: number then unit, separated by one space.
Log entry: 1.3 V
